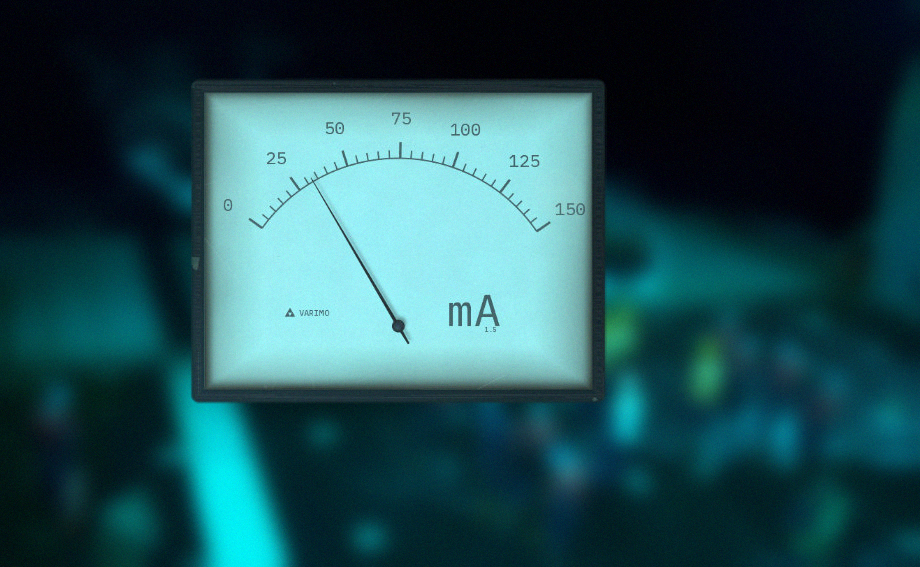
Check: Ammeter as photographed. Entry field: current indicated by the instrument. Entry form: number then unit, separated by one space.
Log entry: 32.5 mA
